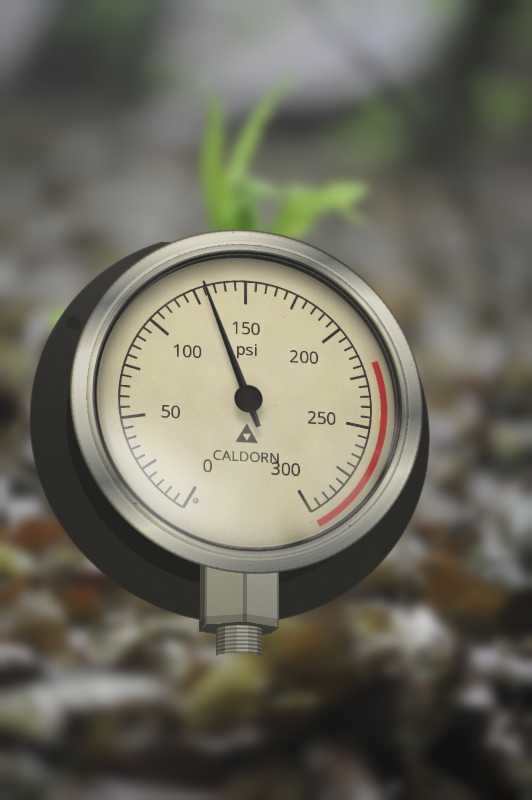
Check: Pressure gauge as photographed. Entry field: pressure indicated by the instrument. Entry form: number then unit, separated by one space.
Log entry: 130 psi
